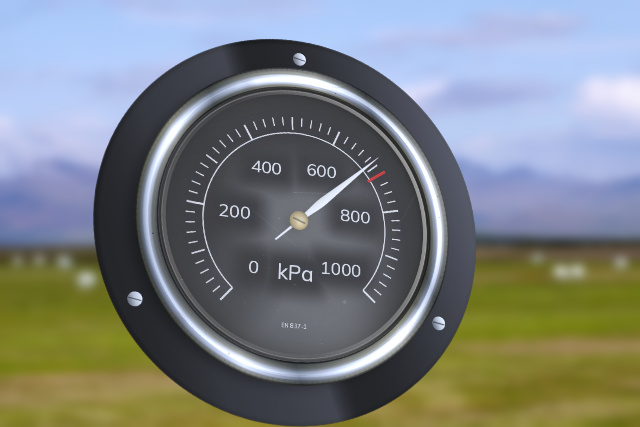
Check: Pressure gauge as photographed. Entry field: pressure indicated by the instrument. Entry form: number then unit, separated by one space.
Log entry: 690 kPa
